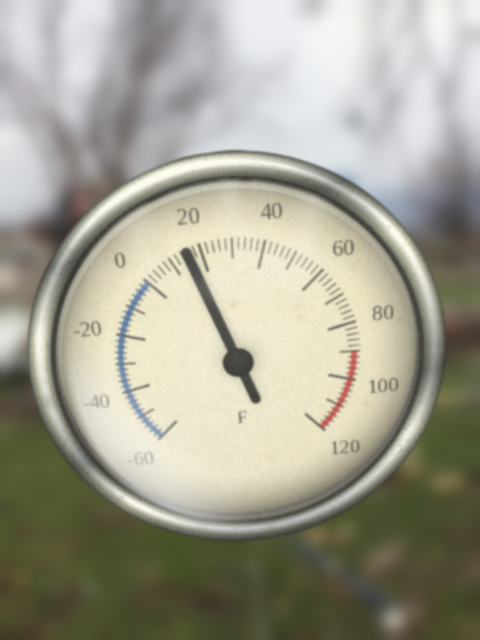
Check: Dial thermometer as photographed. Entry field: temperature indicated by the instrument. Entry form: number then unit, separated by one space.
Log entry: 16 °F
